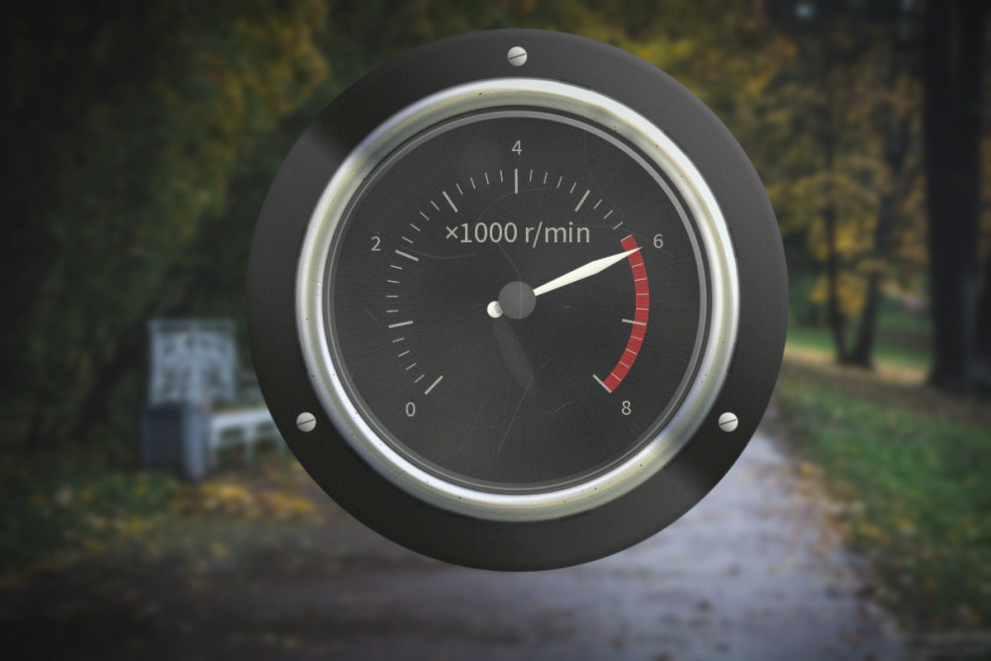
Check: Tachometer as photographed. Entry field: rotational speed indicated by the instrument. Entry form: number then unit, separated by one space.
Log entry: 6000 rpm
